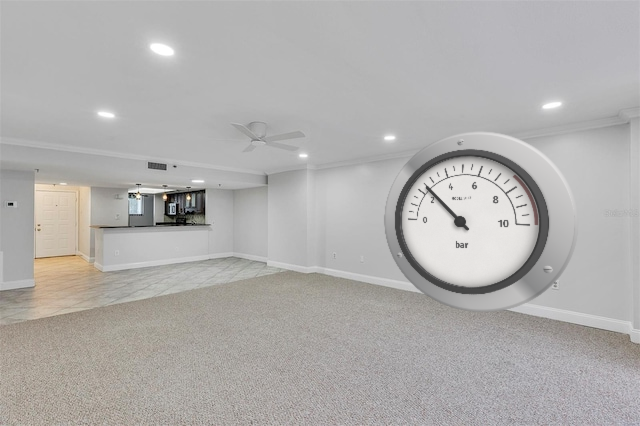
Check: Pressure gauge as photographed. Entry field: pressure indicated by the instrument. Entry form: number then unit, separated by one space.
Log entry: 2.5 bar
